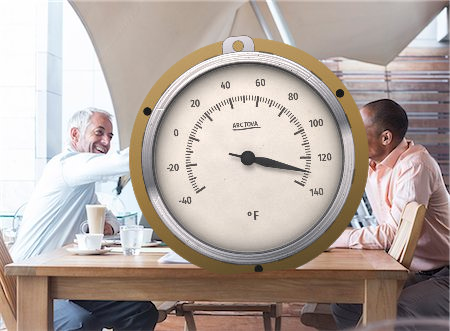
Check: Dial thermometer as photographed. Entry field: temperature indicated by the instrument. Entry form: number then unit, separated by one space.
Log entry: 130 °F
